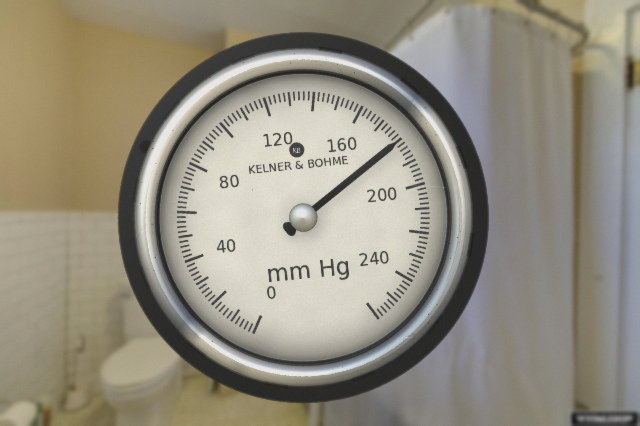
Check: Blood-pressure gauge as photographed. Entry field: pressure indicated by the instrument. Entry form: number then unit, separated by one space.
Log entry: 180 mmHg
